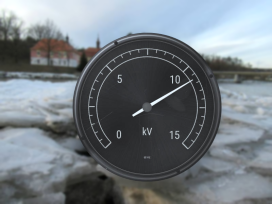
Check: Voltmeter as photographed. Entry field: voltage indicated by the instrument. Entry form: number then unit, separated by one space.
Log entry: 10.75 kV
